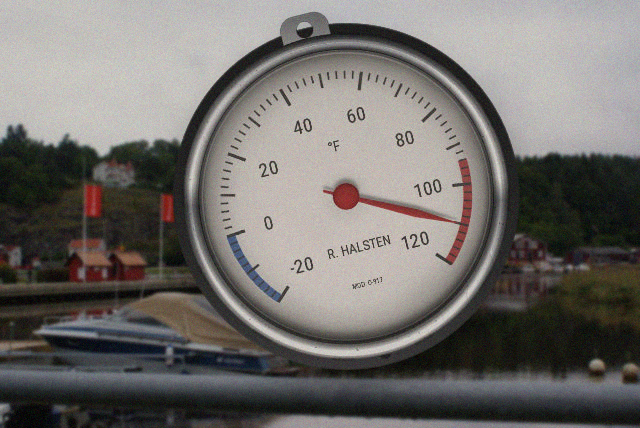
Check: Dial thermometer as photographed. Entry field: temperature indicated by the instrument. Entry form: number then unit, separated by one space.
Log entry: 110 °F
